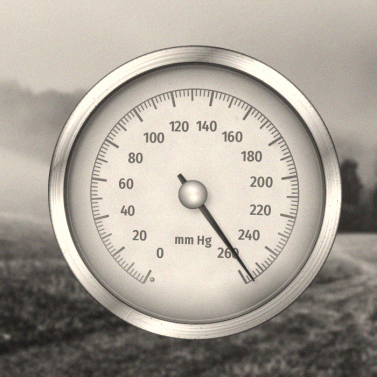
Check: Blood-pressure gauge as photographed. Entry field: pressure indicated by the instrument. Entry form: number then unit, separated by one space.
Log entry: 256 mmHg
